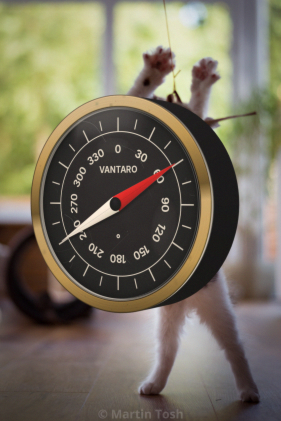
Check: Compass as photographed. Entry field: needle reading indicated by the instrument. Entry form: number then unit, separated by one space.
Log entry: 60 °
